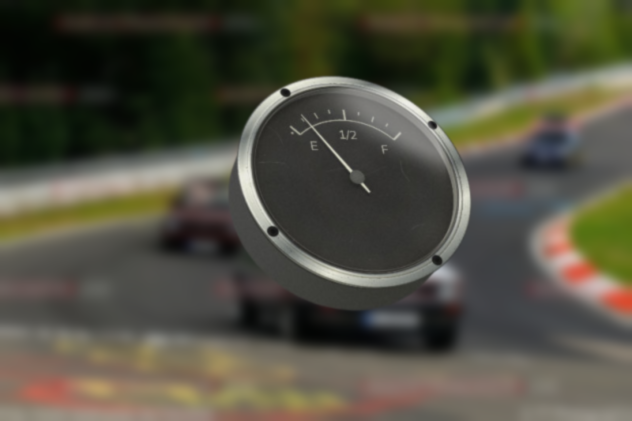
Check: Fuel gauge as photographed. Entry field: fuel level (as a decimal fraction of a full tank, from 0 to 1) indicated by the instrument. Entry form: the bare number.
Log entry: 0.125
